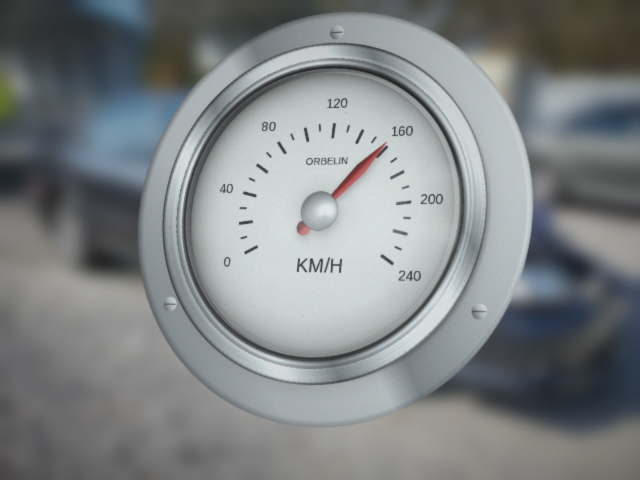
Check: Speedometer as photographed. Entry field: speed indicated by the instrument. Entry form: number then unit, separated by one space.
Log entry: 160 km/h
